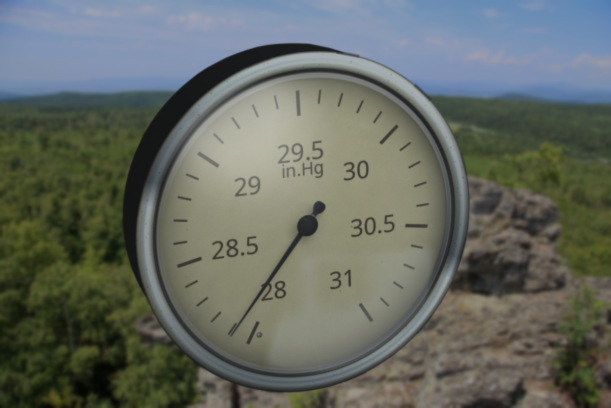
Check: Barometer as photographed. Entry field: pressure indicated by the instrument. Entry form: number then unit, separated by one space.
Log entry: 28.1 inHg
